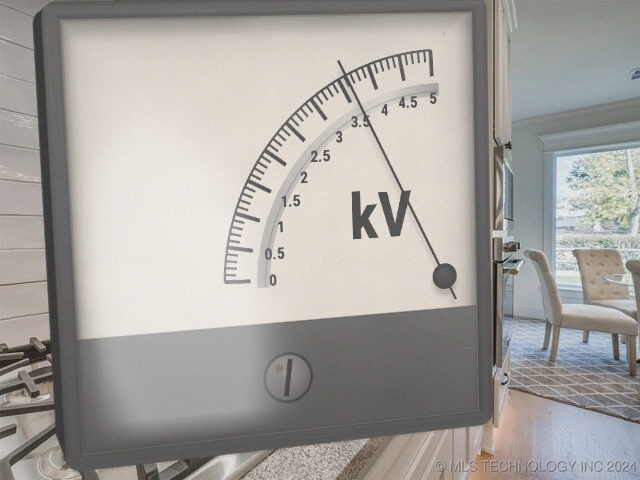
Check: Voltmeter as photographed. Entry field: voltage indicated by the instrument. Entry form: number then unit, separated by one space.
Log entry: 3.6 kV
